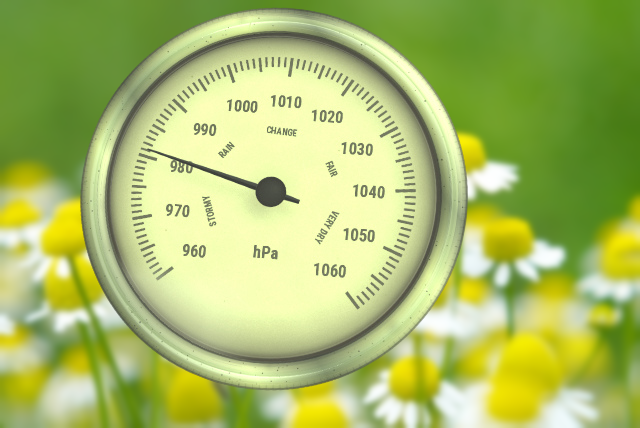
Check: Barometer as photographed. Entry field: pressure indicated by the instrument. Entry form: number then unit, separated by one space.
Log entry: 981 hPa
